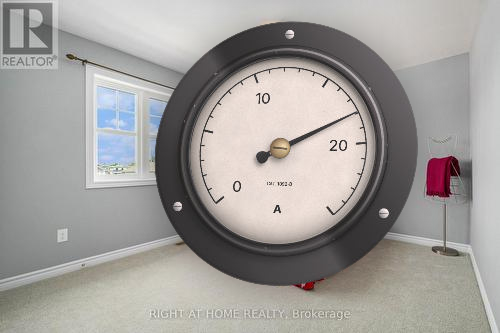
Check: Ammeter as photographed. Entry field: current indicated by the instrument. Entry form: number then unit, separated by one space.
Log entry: 18 A
